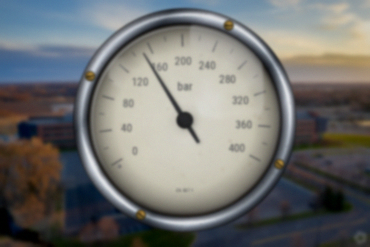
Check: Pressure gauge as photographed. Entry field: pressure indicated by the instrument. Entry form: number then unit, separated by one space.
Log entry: 150 bar
